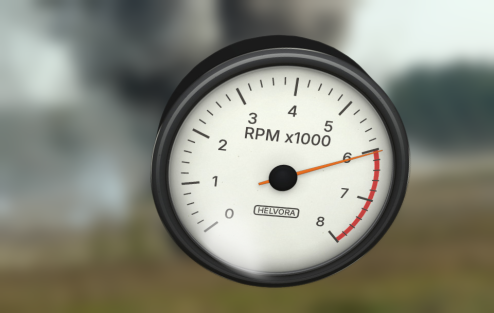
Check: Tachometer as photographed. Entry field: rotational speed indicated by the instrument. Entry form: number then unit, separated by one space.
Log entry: 6000 rpm
